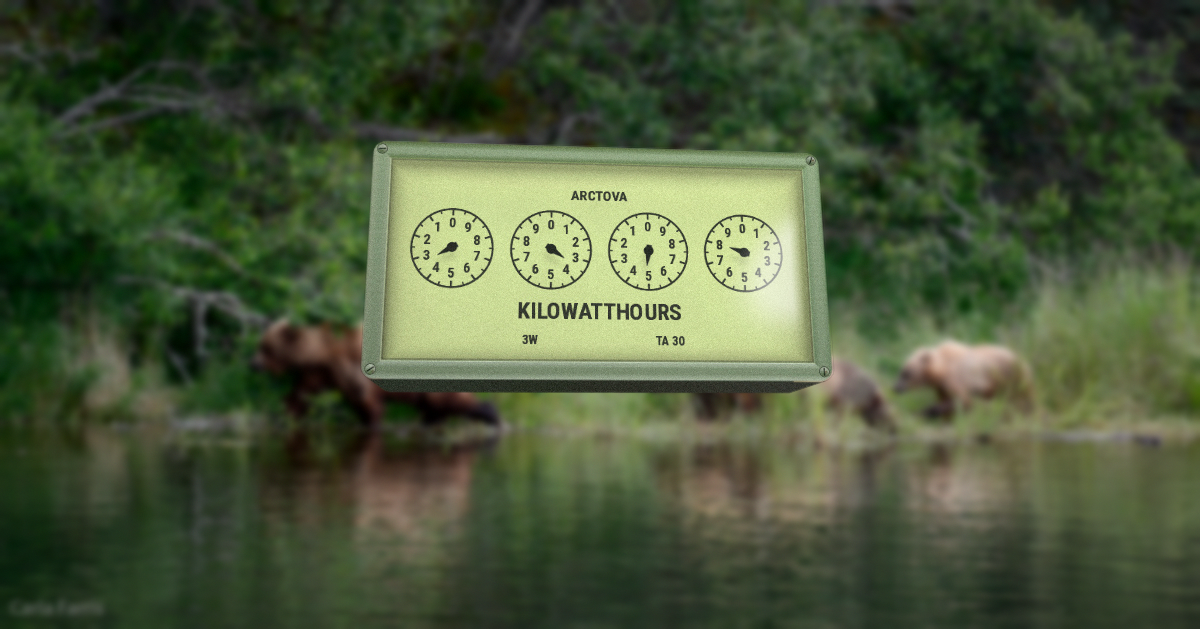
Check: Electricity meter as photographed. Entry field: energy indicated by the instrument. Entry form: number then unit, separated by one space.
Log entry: 3348 kWh
